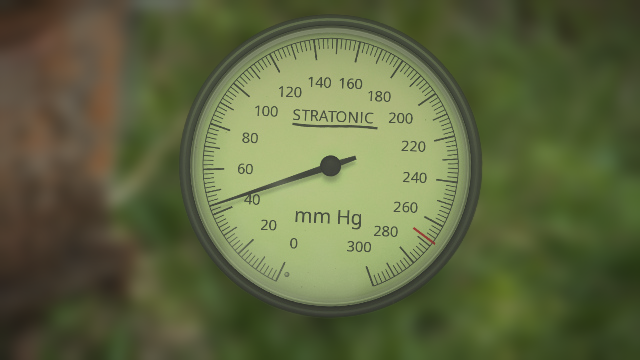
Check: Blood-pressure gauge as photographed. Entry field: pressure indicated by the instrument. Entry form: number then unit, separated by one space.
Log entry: 44 mmHg
